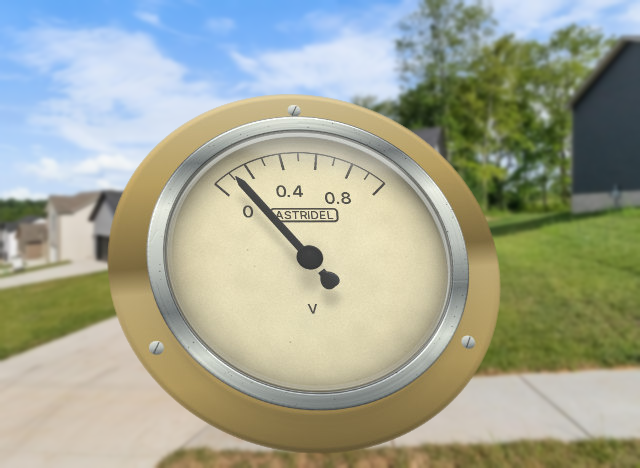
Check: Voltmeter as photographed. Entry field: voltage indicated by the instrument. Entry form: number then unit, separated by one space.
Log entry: 0.1 V
